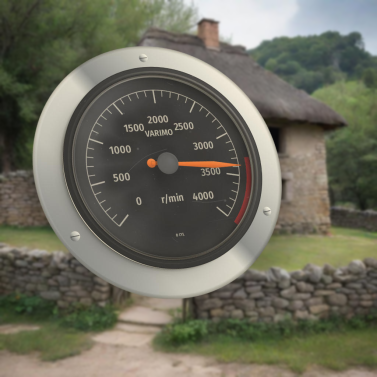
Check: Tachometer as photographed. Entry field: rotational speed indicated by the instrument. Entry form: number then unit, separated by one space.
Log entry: 3400 rpm
